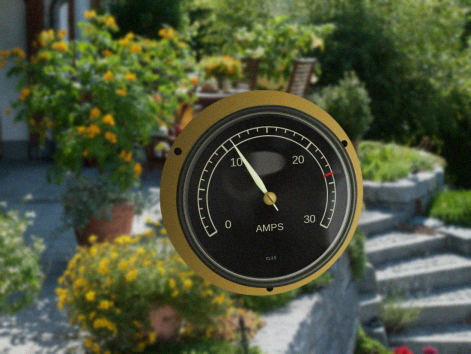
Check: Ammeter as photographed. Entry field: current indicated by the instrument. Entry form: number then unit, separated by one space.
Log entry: 11 A
